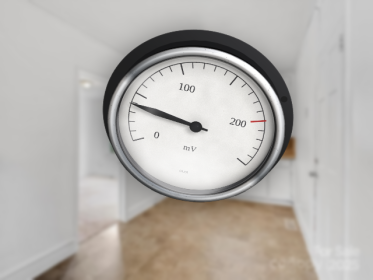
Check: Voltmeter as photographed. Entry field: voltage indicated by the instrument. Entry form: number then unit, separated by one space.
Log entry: 40 mV
